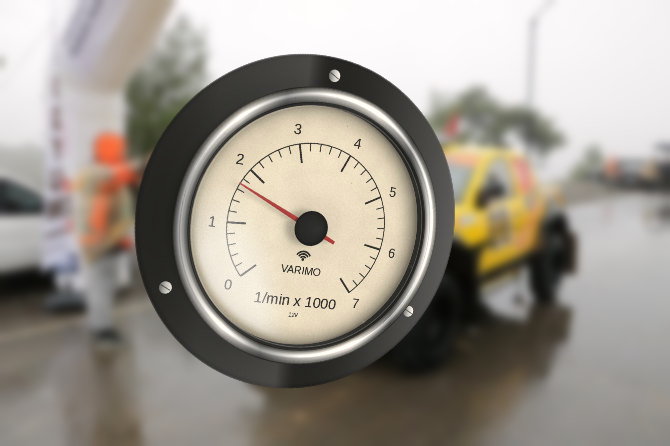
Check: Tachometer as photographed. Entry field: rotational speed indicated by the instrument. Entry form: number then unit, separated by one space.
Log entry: 1700 rpm
